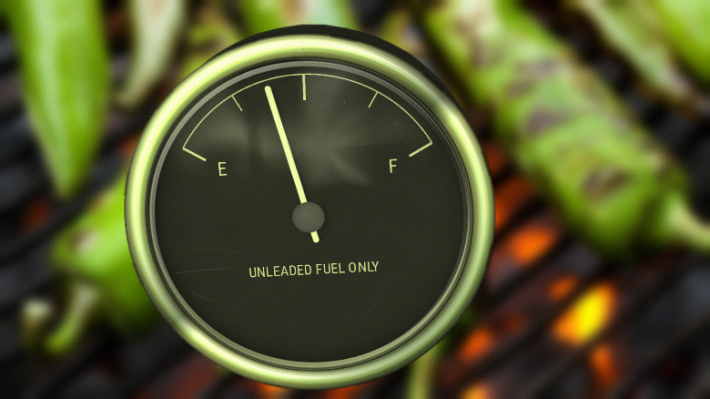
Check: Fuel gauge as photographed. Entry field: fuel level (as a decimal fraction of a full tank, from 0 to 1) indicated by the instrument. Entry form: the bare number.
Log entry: 0.375
